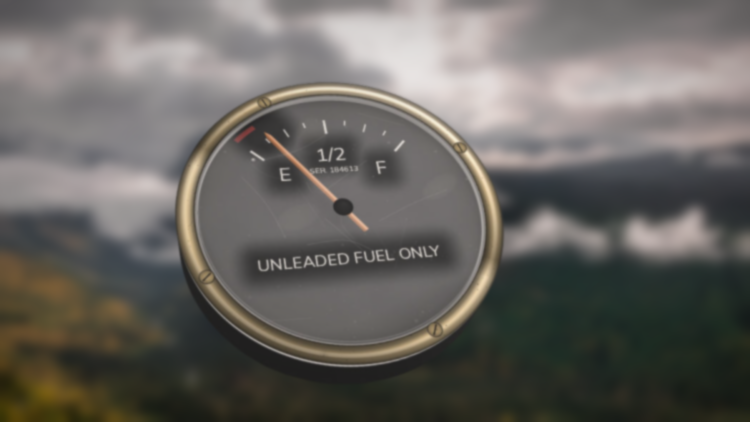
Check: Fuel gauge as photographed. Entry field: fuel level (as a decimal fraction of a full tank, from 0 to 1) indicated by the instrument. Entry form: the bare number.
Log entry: 0.125
